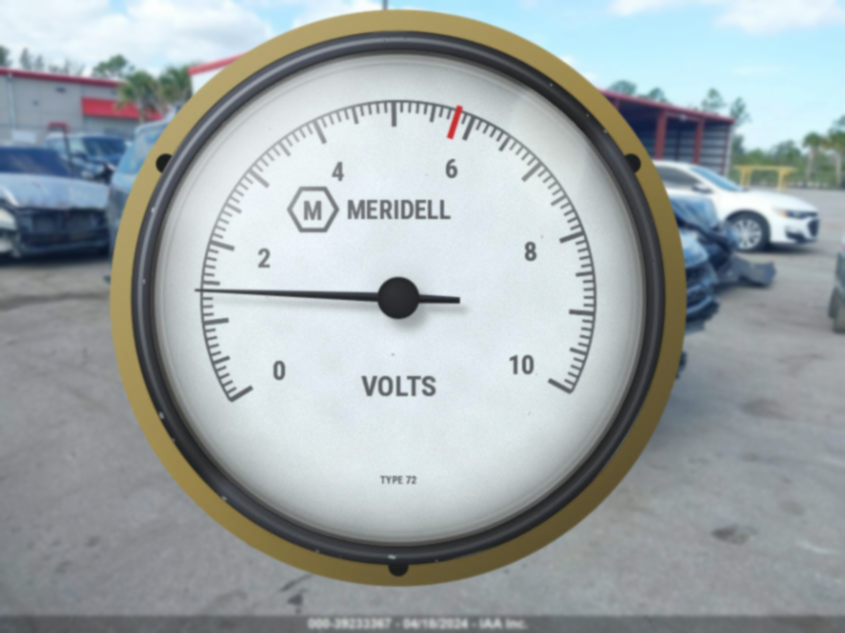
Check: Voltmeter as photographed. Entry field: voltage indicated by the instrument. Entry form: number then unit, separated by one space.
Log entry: 1.4 V
